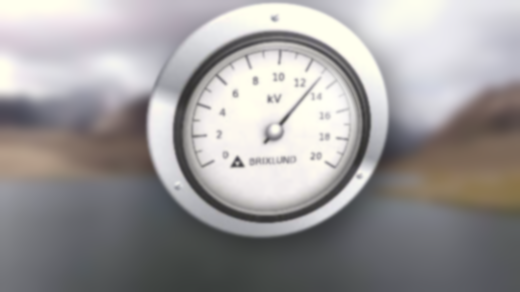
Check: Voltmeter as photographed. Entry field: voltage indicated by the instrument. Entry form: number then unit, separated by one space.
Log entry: 13 kV
